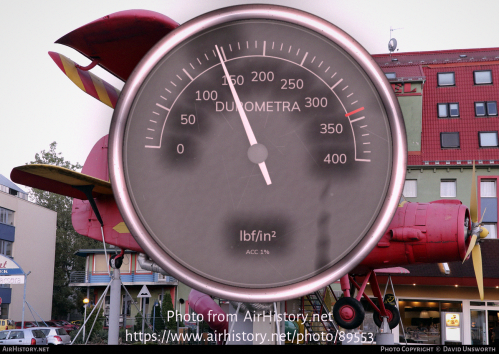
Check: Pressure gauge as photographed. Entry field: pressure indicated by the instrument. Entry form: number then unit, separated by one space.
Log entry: 145 psi
